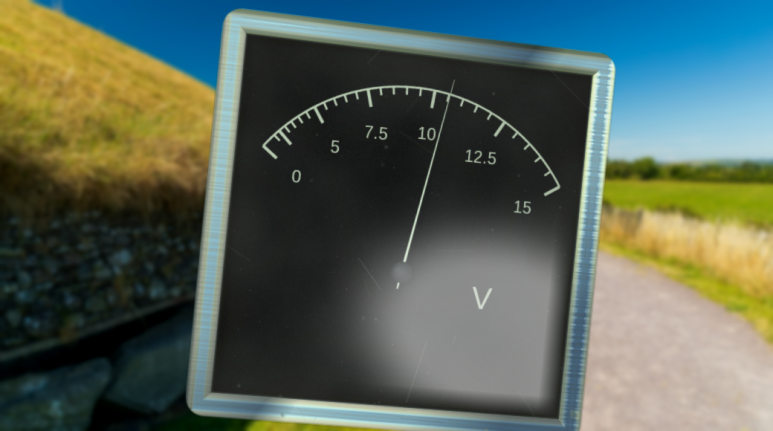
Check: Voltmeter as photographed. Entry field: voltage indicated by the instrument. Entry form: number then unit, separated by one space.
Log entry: 10.5 V
